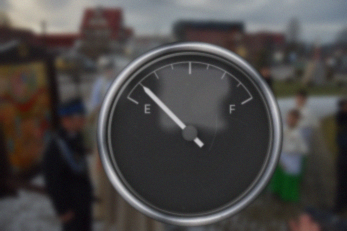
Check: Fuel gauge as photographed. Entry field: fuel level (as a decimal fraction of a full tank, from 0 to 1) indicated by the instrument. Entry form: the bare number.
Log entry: 0.125
